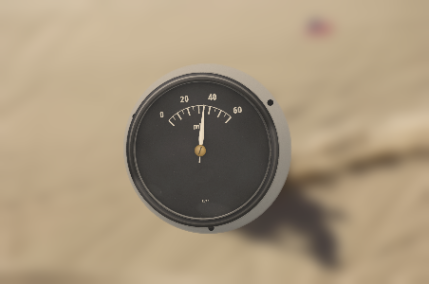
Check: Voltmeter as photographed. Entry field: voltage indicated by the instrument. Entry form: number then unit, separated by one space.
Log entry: 35 mV
